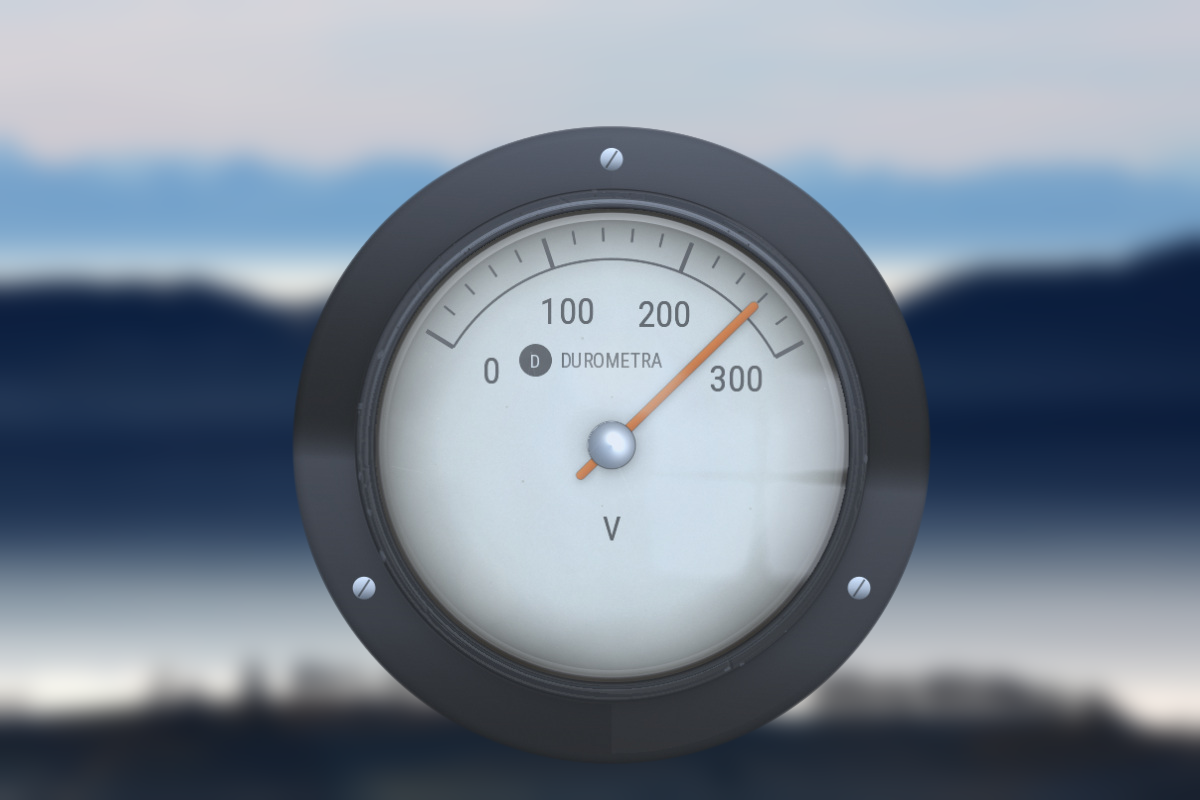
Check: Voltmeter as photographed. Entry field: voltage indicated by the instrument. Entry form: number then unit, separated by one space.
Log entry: 260 V
